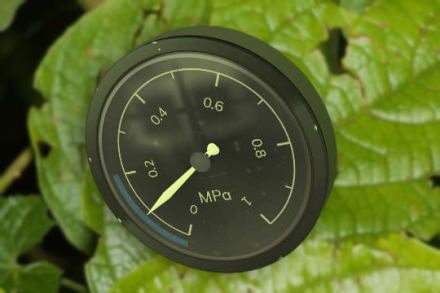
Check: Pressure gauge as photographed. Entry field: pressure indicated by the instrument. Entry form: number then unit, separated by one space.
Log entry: 0.1 MPa
